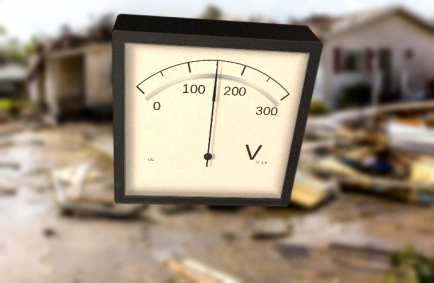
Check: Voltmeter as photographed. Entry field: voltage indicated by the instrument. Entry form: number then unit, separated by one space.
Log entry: 150 V
